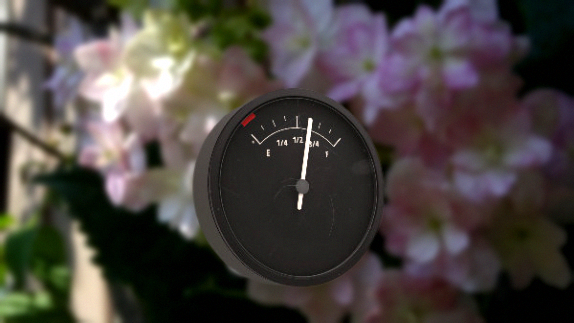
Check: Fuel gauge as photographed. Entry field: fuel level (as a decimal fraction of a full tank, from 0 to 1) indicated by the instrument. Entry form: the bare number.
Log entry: 0.625
